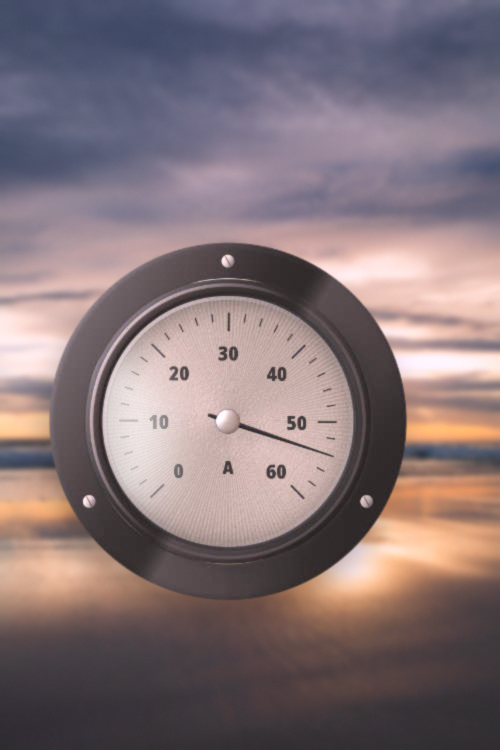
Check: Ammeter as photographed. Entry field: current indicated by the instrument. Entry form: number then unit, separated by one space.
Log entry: 54 A
